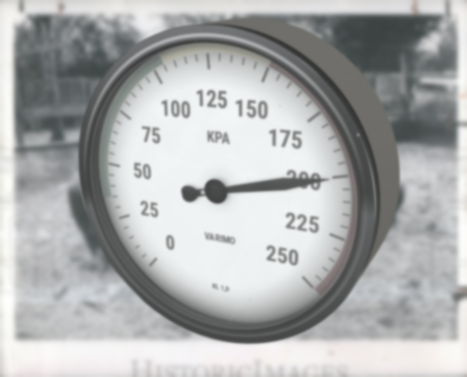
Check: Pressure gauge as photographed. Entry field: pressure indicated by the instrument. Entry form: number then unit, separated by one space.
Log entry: 200 kPa
